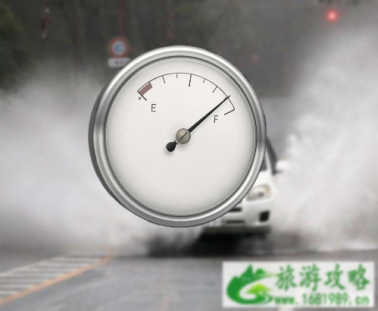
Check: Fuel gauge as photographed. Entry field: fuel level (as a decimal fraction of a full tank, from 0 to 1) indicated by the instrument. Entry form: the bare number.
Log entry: 0.875
